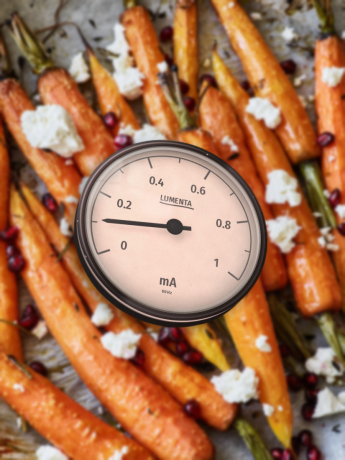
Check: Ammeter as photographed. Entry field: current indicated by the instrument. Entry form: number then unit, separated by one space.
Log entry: 0.1 mA
